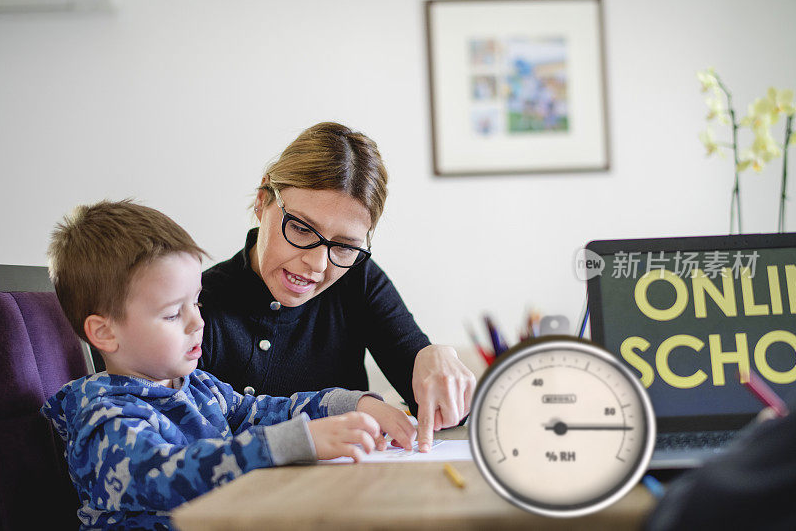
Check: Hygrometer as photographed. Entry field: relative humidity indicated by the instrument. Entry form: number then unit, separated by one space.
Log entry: 88 %
